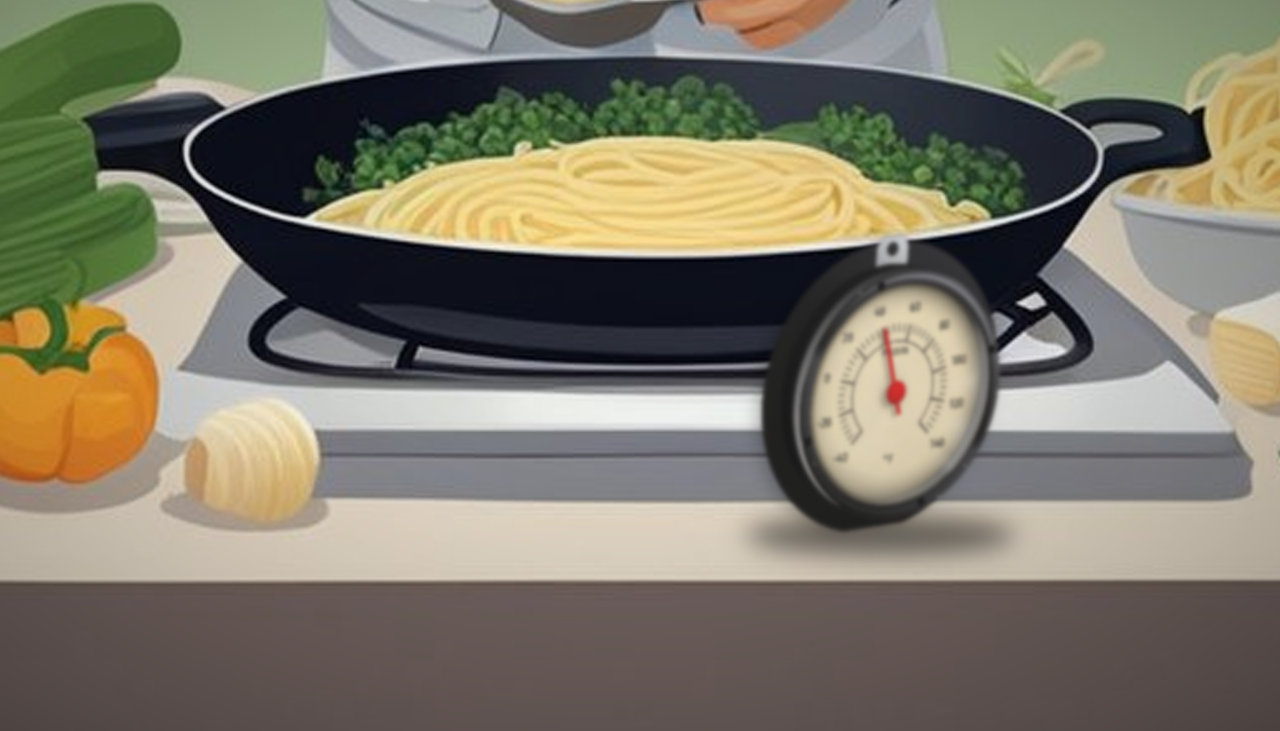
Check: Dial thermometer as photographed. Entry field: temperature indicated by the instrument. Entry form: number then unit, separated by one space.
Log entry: 40 °F
